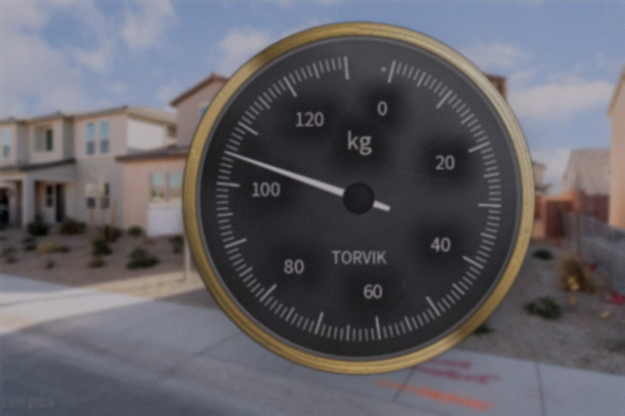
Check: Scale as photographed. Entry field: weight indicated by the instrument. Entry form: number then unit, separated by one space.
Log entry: 105 kg
